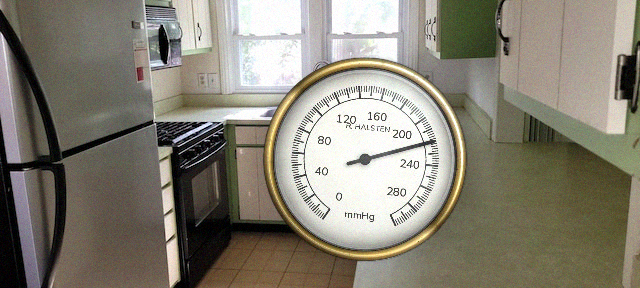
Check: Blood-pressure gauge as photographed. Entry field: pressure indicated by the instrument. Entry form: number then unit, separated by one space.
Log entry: 220 mmHg
